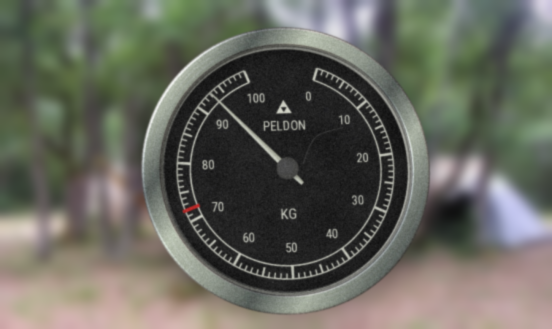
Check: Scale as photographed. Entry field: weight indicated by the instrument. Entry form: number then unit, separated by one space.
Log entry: 93 kg
